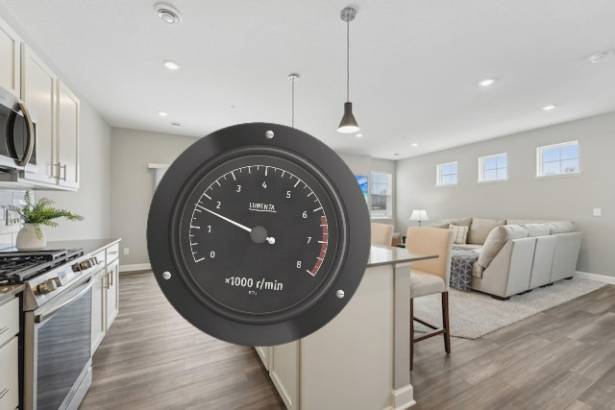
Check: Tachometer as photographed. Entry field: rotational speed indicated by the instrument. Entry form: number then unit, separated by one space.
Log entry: 1625 rpm
